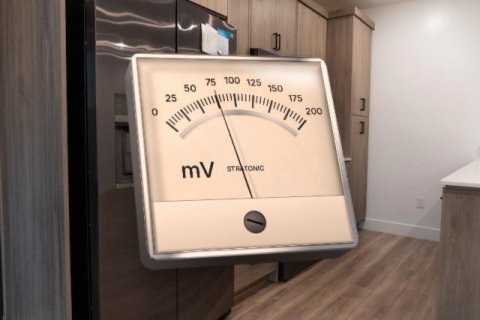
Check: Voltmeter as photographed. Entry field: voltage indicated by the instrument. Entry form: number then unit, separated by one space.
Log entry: 75 mV
